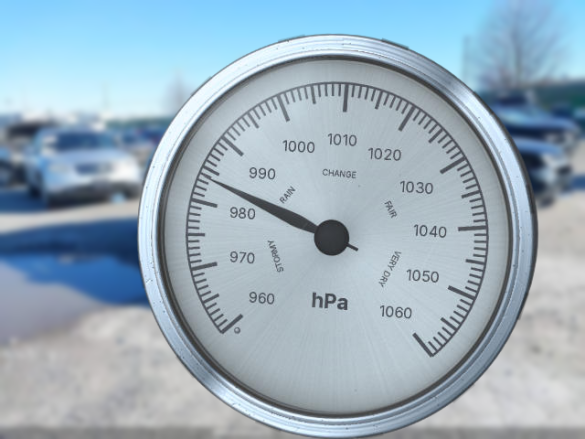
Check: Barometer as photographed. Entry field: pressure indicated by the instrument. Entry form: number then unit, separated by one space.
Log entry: 984 hPa
